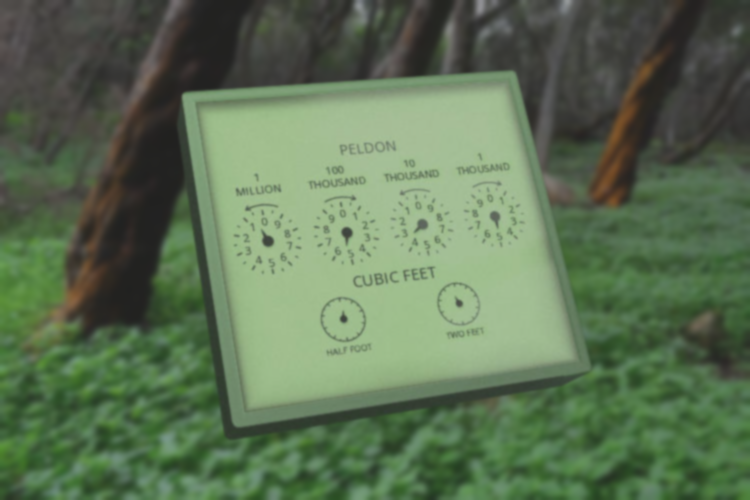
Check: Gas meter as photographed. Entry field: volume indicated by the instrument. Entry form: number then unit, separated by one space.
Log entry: 53500 ft³
